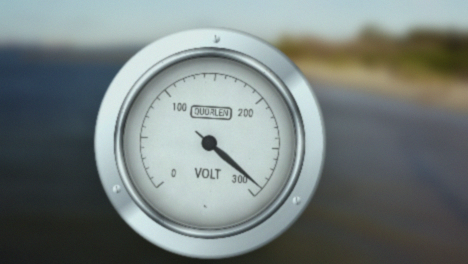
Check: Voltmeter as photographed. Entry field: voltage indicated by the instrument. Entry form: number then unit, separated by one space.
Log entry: 290 V
